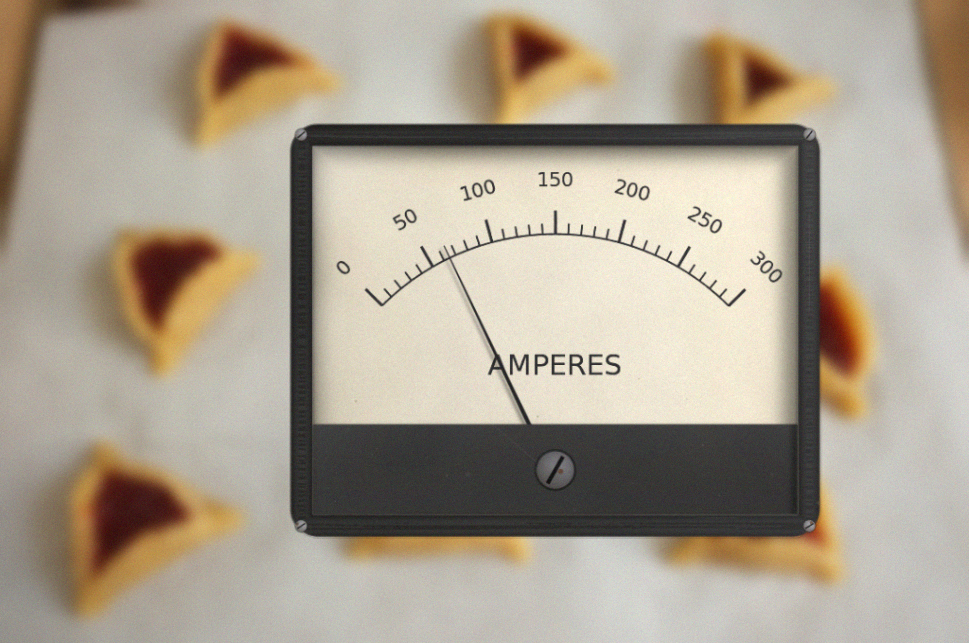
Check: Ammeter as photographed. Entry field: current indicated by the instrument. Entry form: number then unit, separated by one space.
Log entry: 65 A
